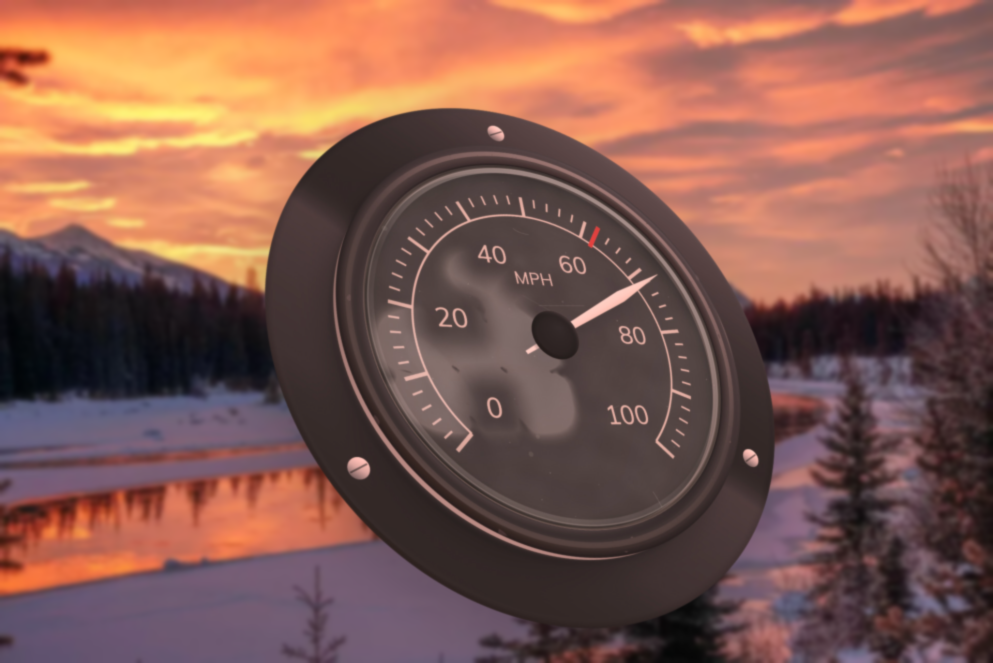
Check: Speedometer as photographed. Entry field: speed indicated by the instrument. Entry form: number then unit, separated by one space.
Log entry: 72 mph
